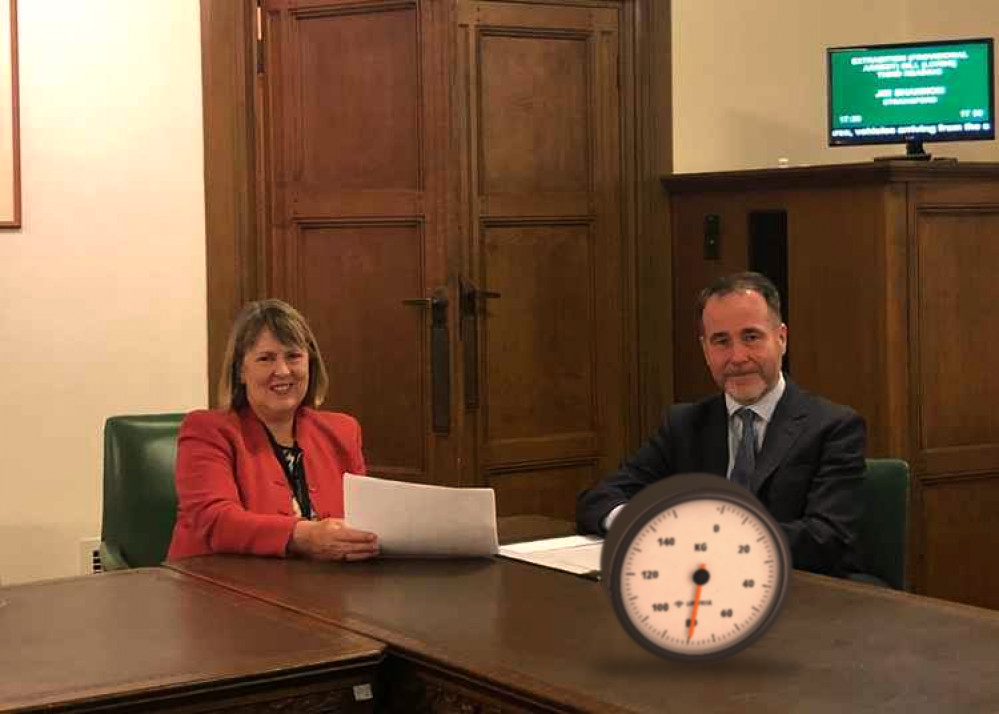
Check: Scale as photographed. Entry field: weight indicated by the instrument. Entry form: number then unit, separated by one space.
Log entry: 80 kg
